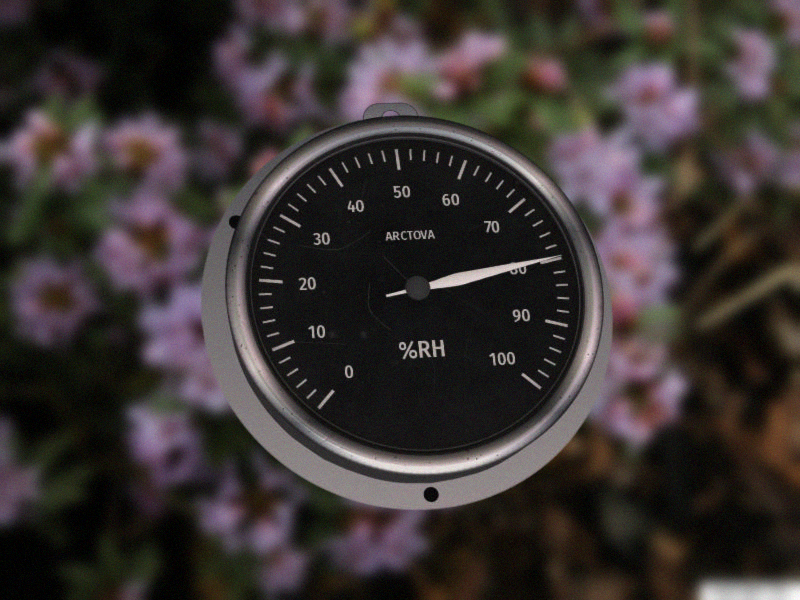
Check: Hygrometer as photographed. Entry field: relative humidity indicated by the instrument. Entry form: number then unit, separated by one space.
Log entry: 80 %
